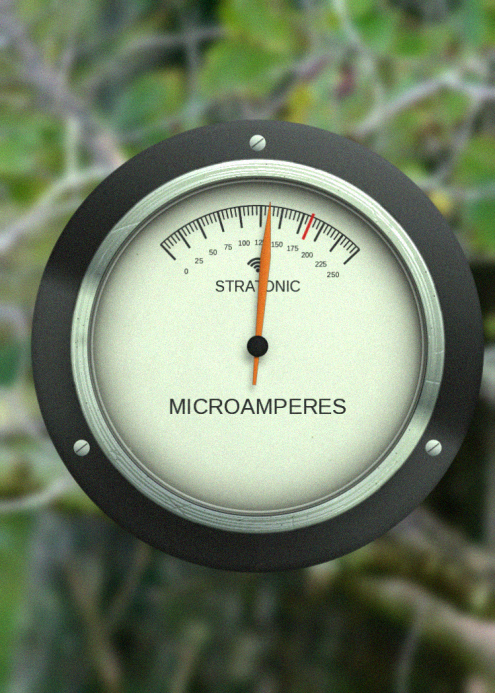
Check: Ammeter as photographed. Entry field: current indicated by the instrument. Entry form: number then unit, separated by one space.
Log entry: 135 µA
